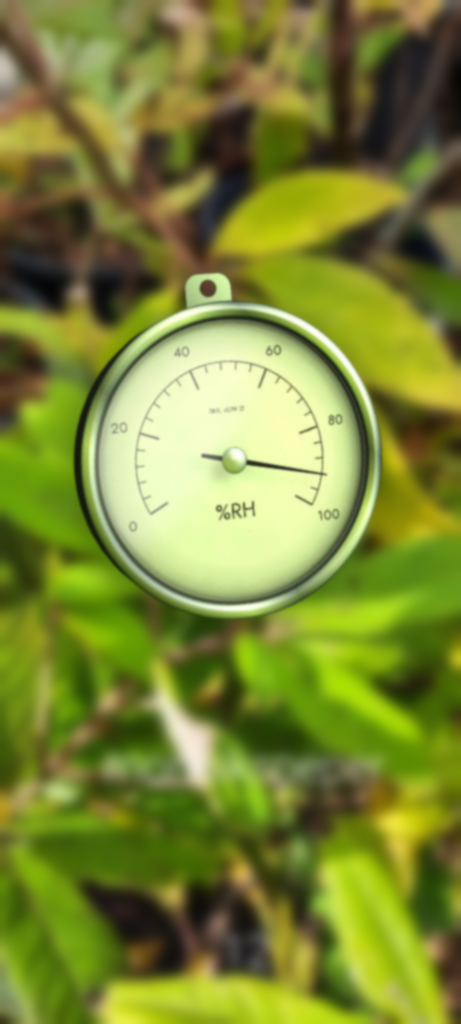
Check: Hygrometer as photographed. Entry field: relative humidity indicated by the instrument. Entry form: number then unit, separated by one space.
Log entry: 92 %
